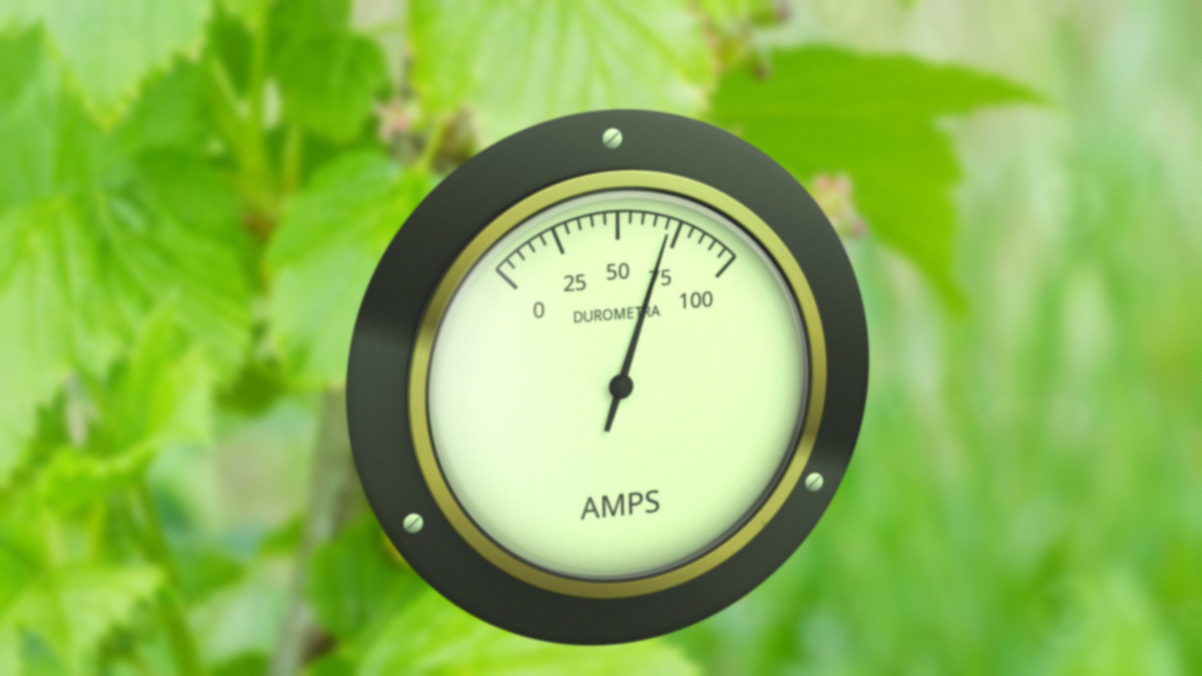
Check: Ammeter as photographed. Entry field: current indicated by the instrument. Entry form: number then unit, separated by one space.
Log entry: 70 A
